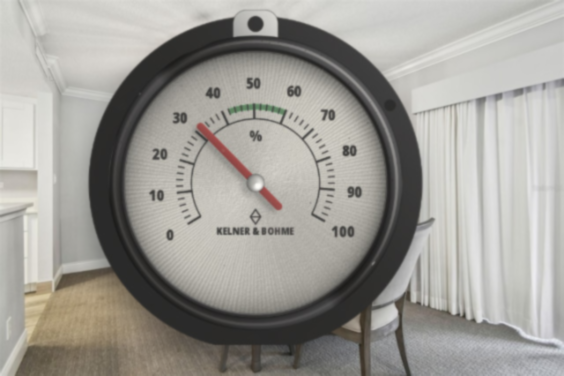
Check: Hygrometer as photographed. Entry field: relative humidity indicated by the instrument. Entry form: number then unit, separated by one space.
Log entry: 32 %
